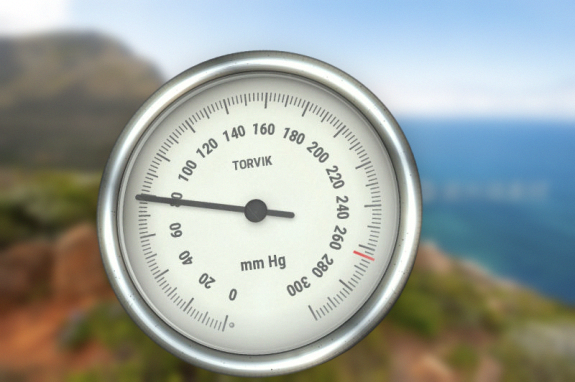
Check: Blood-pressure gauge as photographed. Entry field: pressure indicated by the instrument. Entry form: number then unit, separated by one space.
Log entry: 78 mmHg
